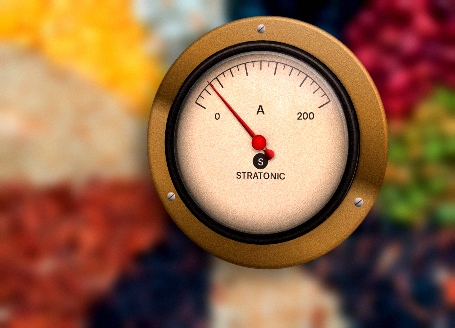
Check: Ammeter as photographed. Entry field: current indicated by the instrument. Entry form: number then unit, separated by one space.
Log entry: 30 A
